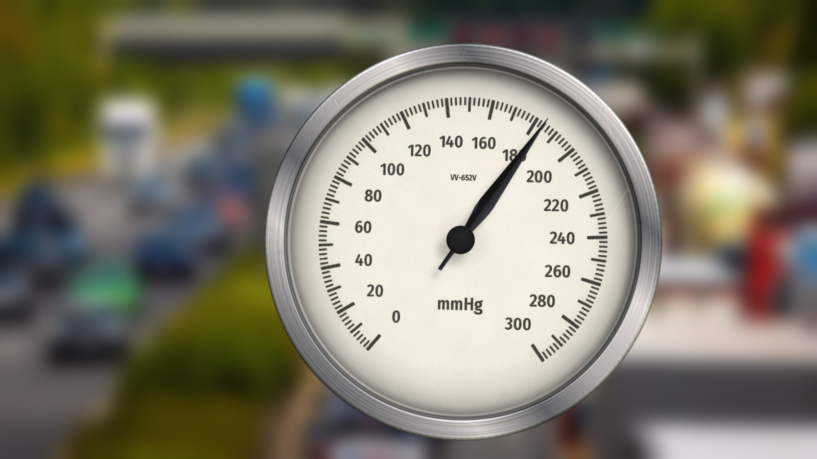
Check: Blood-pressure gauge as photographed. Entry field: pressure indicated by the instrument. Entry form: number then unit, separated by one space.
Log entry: 184 mmHg
